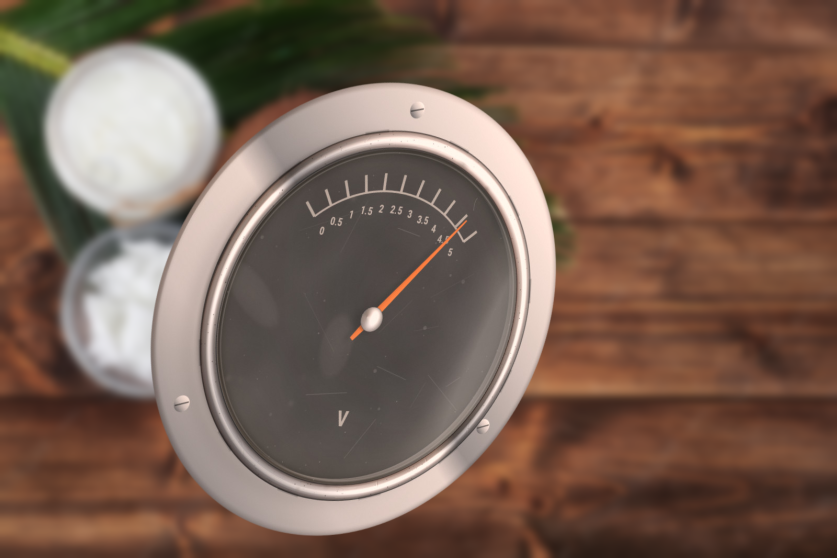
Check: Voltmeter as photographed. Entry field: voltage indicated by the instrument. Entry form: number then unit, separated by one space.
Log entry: 4.5 V
